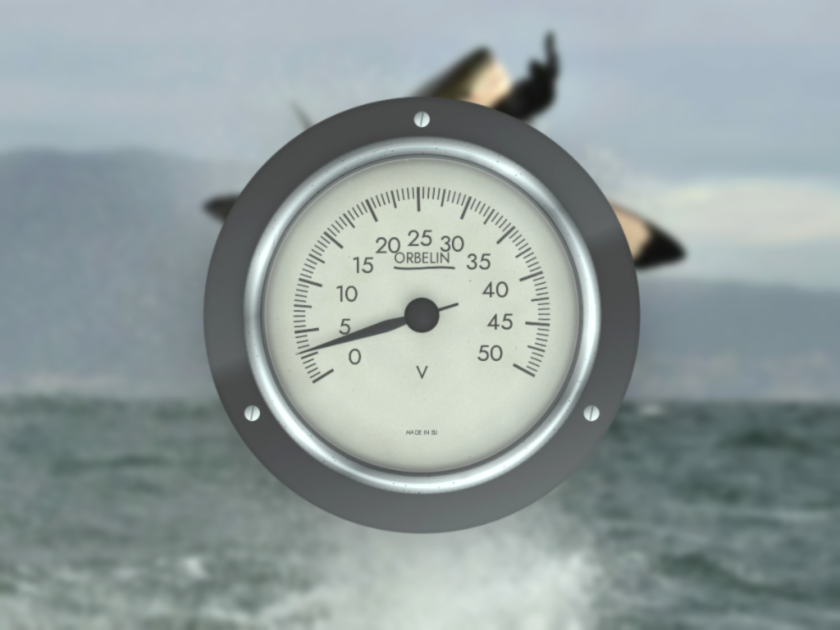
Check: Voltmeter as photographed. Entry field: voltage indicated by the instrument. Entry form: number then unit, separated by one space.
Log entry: 3 V
